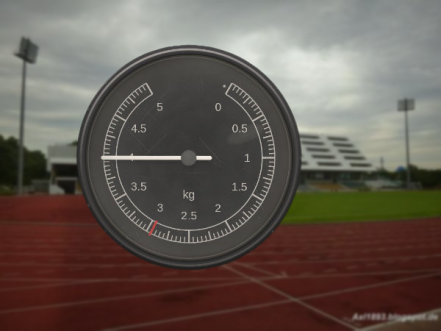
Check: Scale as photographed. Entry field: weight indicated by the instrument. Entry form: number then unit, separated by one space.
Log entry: 4 kg
